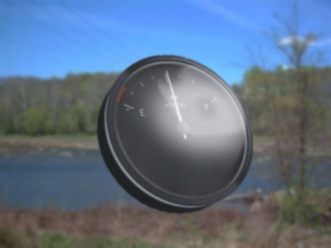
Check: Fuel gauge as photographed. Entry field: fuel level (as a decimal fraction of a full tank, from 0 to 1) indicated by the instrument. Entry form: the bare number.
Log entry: 0.5
